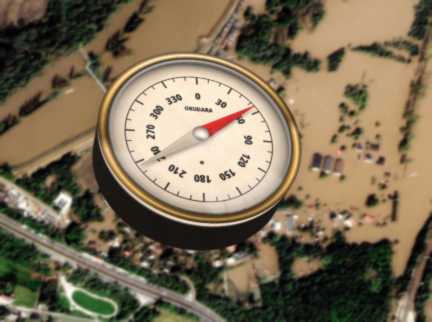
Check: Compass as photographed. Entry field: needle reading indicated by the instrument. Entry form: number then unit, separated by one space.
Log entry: 55 °
